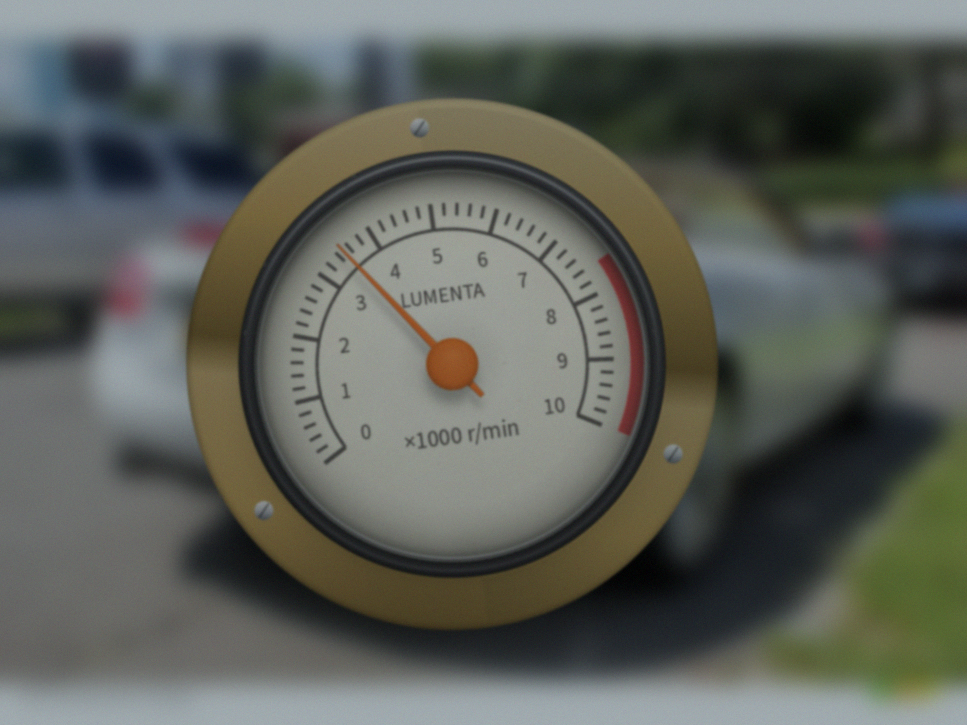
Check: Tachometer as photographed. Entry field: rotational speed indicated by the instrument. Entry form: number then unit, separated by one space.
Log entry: 3500 rpm
